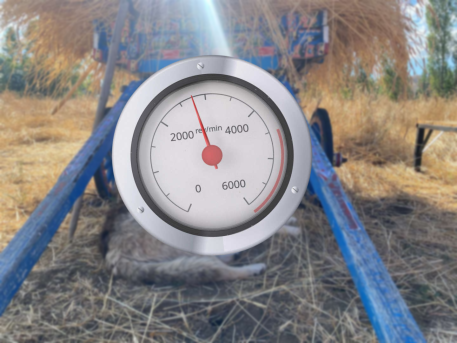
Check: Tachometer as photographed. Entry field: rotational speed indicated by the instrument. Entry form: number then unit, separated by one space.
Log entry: 2750 rpm
